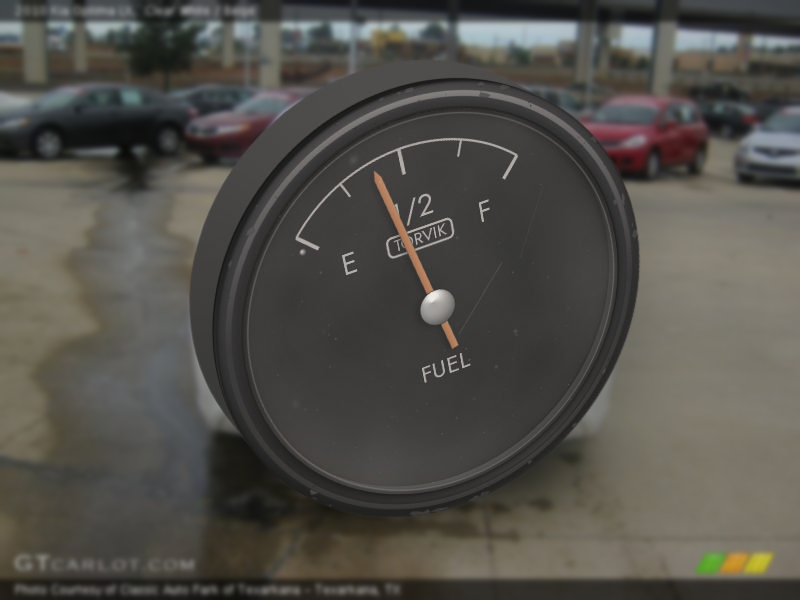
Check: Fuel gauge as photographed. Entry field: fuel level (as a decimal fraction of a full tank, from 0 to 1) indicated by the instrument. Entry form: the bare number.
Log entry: 0.375
